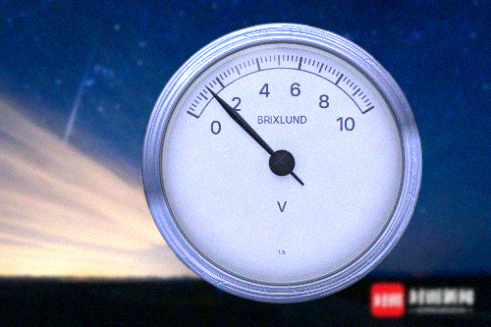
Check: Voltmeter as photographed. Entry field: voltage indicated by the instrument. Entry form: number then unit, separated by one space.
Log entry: 1.4 V
